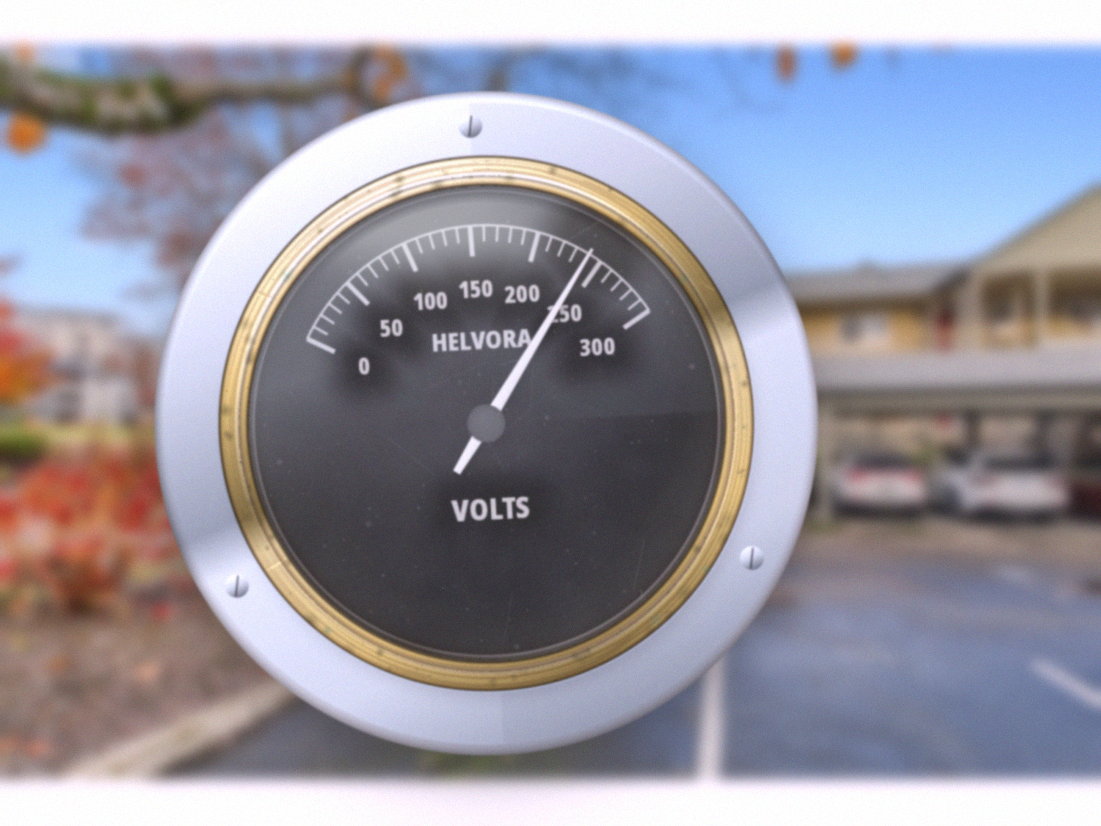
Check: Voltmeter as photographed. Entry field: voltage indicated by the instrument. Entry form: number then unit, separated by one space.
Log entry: 240 V
